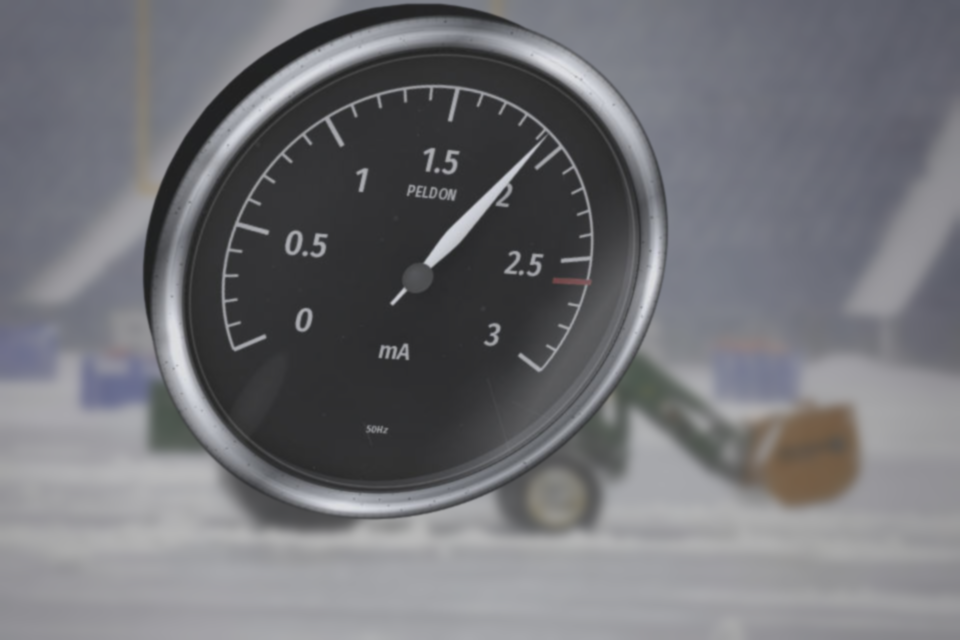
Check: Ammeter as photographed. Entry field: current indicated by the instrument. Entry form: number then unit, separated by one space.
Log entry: 1.9 mA
